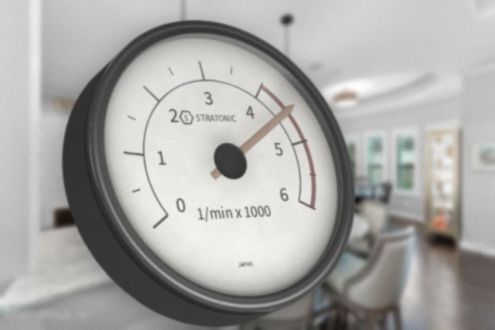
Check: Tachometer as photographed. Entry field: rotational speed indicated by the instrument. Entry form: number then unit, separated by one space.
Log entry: 4500 rpm
